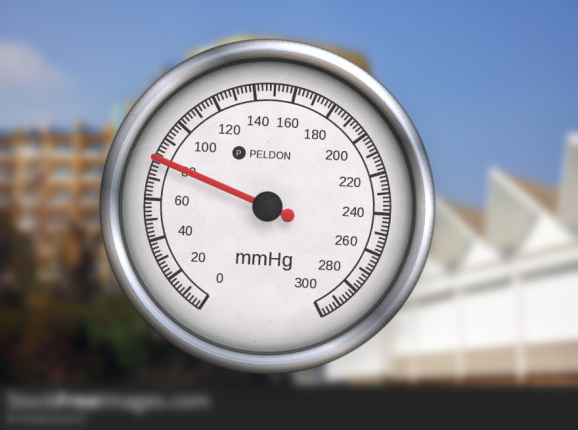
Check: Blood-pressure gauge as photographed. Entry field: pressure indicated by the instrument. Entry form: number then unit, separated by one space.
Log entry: 80 mmHg
